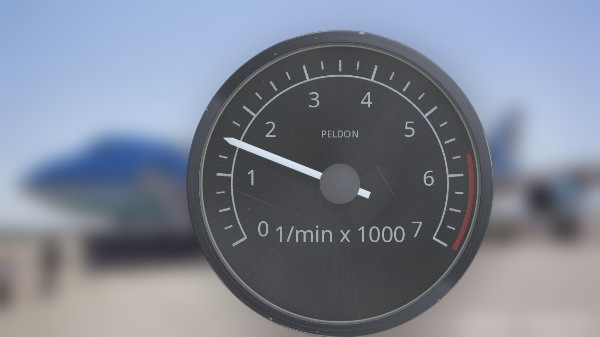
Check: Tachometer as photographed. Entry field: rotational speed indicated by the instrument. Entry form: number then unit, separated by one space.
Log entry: 1500 rpm
